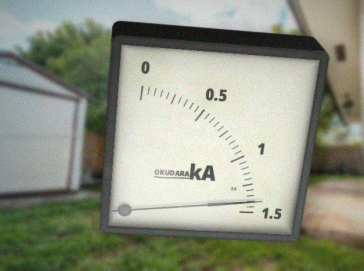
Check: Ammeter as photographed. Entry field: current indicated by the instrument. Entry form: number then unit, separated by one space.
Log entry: 1.4 kA
